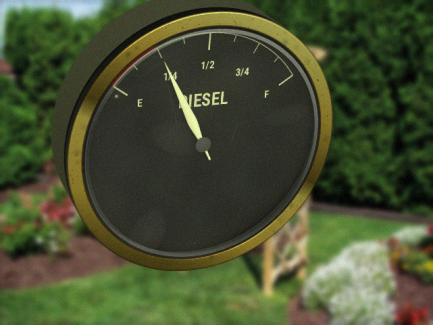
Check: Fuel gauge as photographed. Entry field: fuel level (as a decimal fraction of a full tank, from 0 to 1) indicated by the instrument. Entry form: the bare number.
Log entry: 0.25
